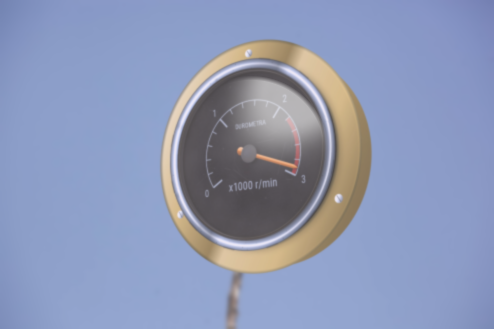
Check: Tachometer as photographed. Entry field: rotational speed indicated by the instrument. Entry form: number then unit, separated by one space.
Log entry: 2900 rpm
